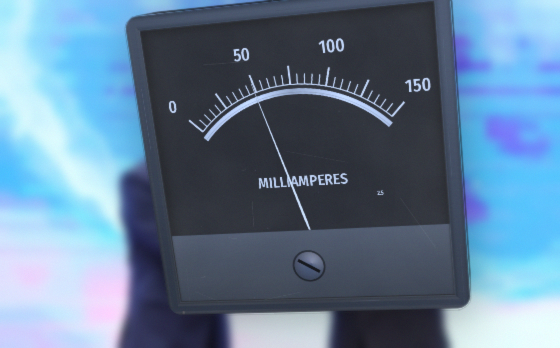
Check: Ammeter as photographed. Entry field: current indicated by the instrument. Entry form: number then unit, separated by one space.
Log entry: 50 mA
